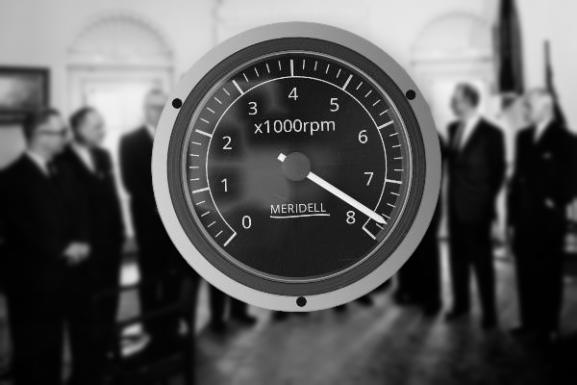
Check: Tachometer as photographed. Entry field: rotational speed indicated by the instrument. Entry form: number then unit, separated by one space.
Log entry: 7700 rpm
